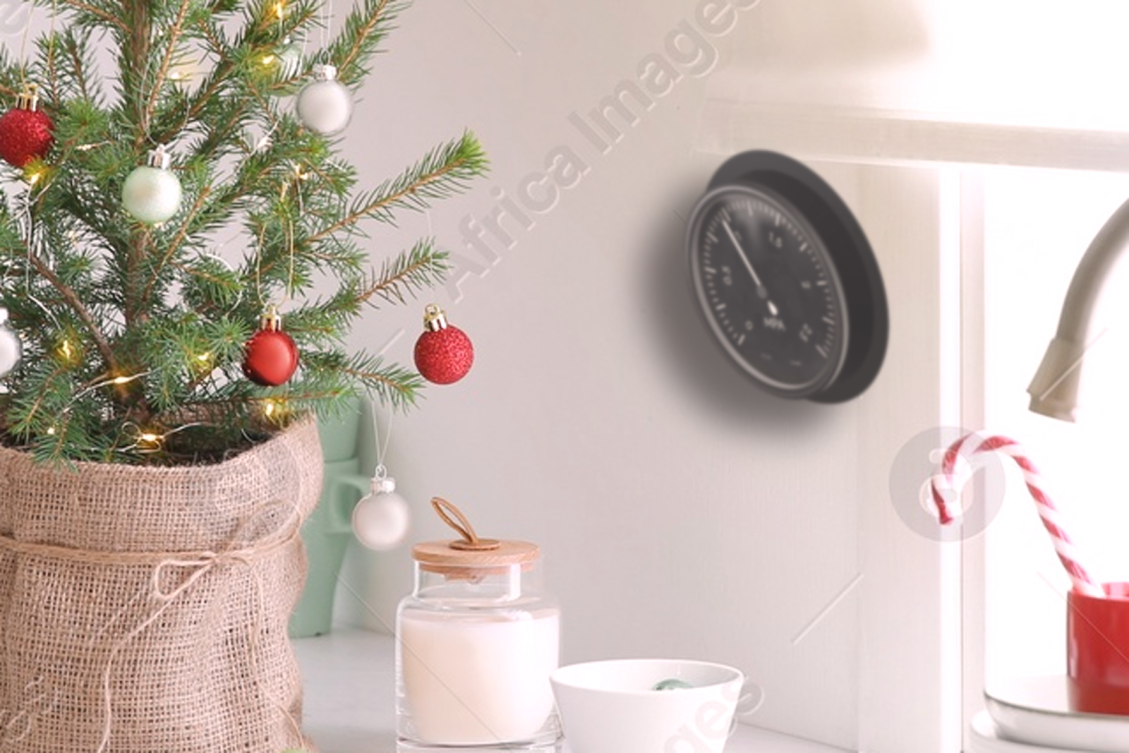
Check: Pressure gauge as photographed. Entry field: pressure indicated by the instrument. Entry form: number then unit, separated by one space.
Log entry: 1 MPa
